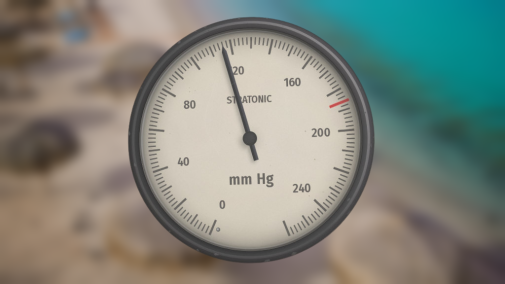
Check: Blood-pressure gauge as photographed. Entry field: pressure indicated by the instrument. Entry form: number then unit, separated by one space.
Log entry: 116 mmHg
